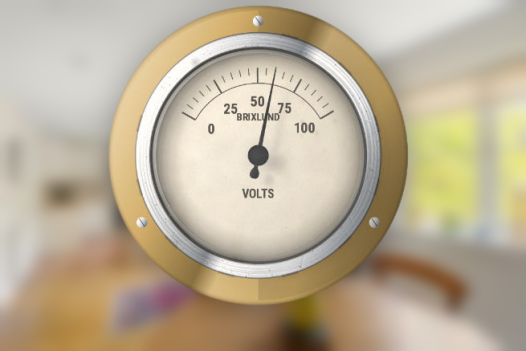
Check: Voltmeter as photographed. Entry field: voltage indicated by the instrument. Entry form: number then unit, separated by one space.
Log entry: 60 V
